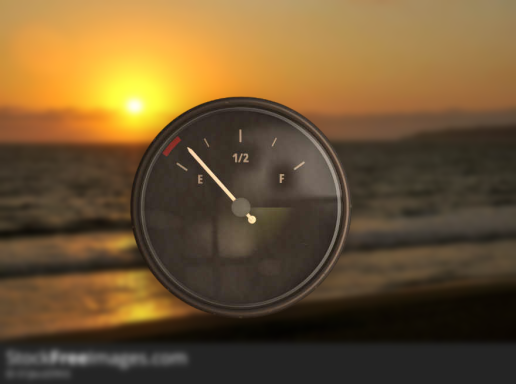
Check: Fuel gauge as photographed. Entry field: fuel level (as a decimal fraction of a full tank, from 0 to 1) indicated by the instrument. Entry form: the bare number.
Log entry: 0.125
